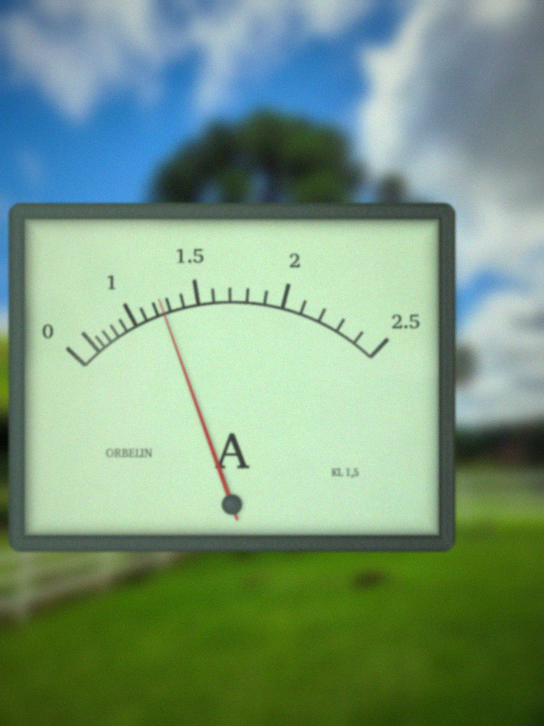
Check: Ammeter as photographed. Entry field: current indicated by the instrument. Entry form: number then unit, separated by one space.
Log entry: 1.25 A
